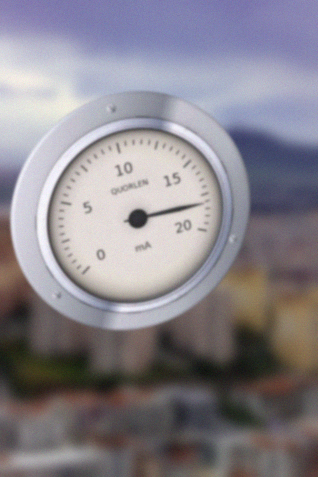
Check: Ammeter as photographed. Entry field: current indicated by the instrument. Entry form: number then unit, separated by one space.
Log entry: 18 mA
